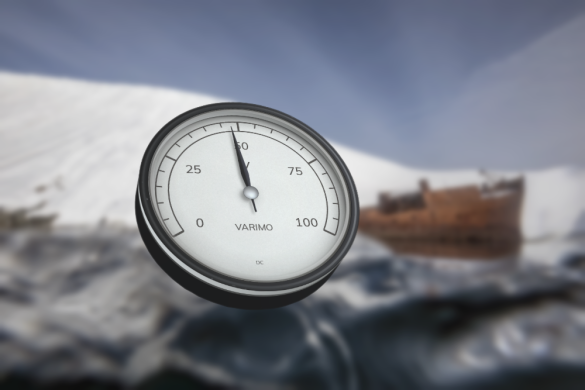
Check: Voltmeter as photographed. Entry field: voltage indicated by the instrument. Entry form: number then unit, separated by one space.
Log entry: 47.5 V
